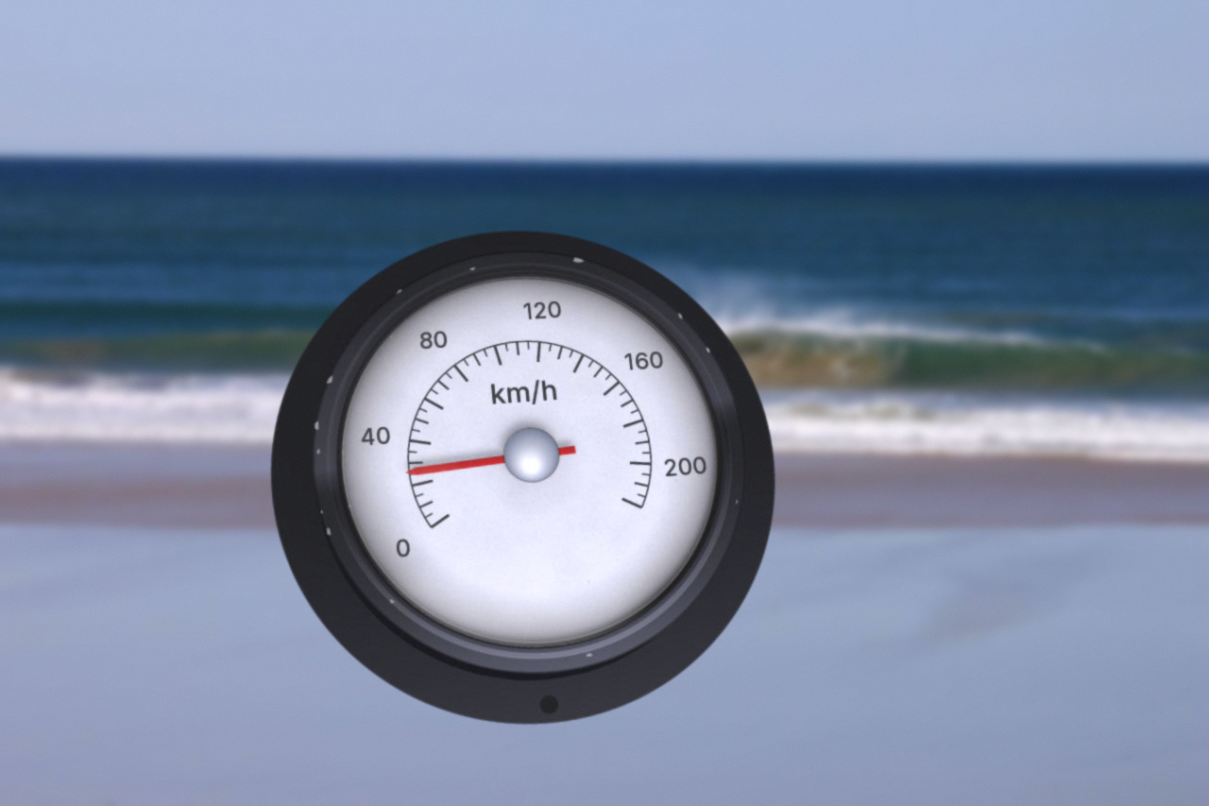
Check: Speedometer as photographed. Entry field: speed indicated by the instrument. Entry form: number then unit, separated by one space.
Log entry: 25 km/h
